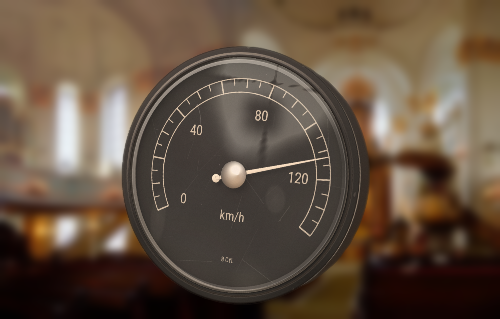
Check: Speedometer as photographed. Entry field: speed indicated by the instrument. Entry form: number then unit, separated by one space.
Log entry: 112.5 km/h
